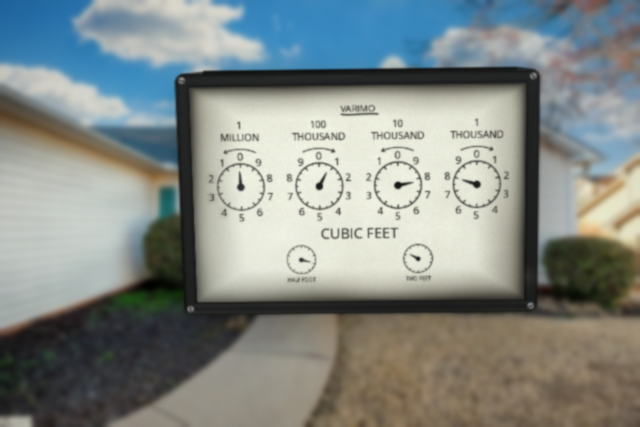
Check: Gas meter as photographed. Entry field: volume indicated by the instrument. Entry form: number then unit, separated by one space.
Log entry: 7800 ft³
